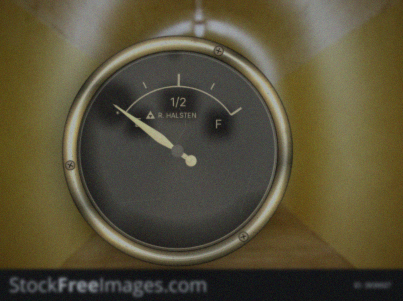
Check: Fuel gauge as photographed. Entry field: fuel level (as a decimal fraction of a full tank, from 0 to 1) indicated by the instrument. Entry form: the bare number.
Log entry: 0
